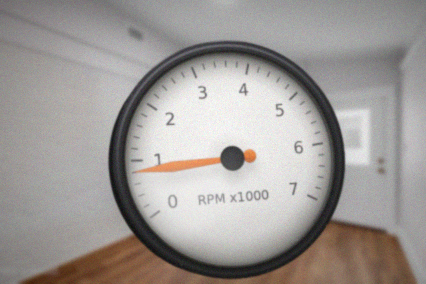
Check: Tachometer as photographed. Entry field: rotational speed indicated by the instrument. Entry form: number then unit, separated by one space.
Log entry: 800 rpm
